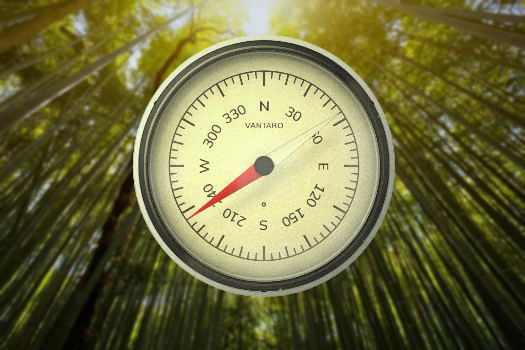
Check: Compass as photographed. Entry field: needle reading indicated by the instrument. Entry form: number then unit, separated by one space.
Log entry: 235 °
